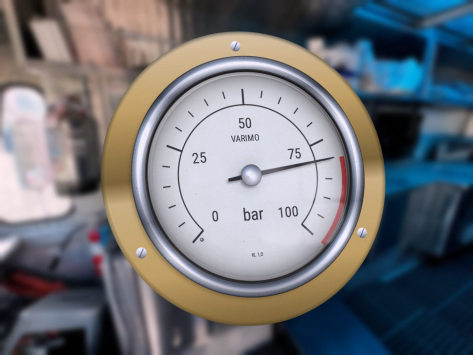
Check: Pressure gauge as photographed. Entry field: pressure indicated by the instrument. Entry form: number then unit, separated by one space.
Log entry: 80 bar
